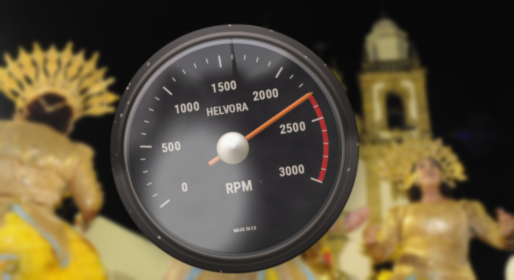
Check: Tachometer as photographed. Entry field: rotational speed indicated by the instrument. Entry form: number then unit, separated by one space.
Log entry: 2300 rpm
